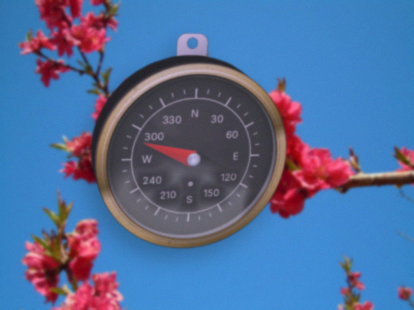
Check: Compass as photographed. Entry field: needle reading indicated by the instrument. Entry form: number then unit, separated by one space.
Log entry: 290 °
